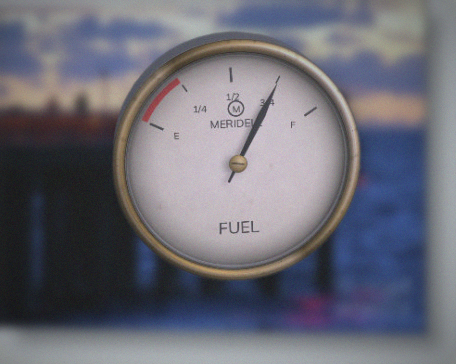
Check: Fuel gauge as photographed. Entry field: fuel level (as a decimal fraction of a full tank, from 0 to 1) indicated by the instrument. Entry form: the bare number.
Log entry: 0.75
